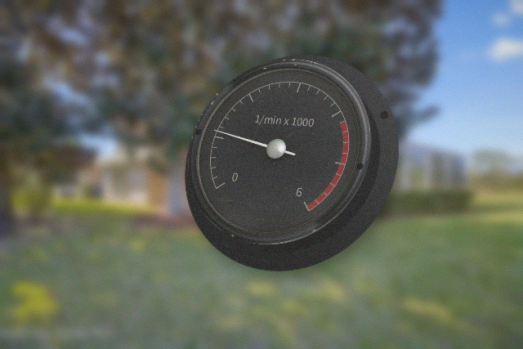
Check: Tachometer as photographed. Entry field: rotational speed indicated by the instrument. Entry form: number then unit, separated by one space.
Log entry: 1100 rpm
